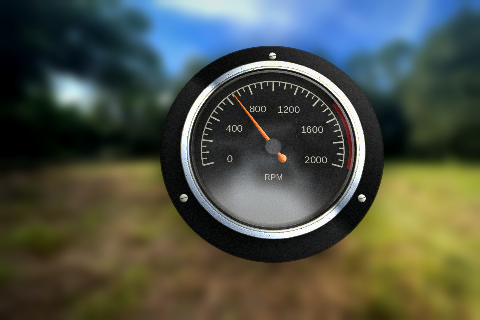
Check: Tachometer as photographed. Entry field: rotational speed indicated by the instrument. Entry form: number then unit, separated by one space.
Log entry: 650 rpm
